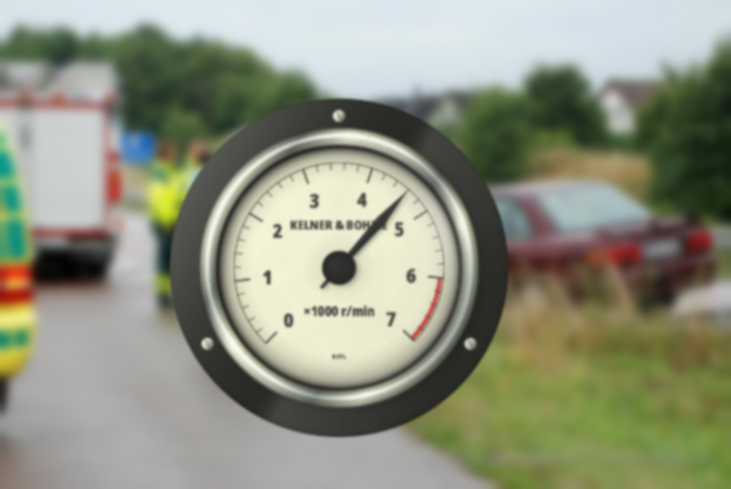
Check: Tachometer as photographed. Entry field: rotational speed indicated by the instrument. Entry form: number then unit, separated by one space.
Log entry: 4600 rpm
